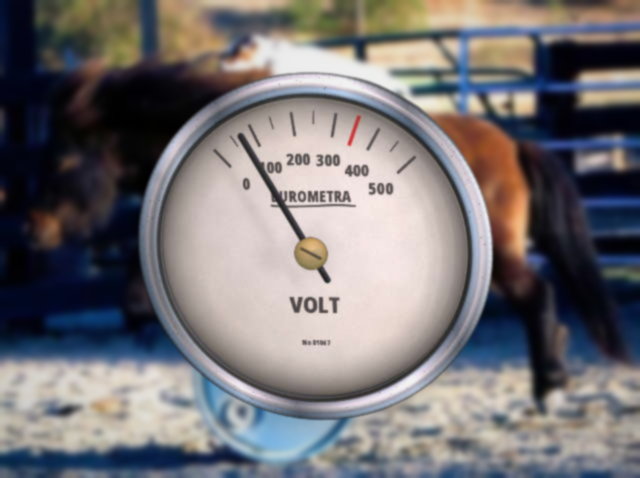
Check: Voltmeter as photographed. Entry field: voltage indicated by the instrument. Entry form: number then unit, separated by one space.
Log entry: 75 V
